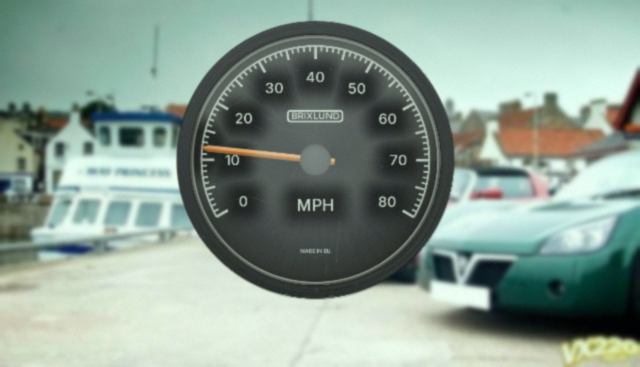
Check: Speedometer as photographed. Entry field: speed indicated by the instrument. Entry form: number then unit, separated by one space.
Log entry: 12 mph
